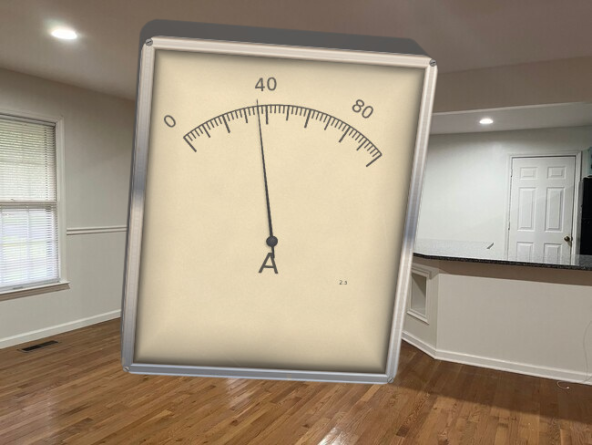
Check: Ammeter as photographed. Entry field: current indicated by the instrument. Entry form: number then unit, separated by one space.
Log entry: 36 A
